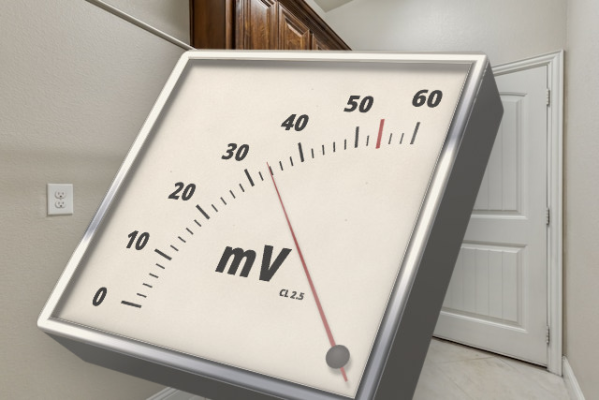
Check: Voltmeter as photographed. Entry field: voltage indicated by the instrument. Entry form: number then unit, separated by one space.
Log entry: 34 mV
